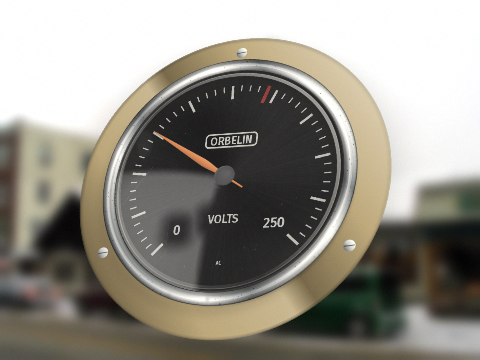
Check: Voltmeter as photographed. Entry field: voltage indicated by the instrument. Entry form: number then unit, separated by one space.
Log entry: 75 V
